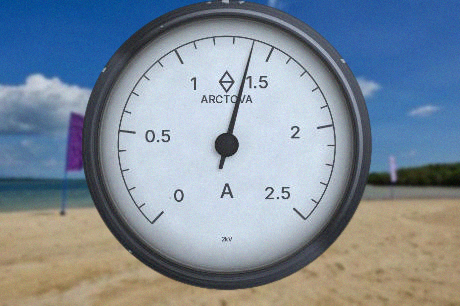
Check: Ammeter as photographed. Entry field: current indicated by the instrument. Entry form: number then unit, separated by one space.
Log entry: 1.4 A
